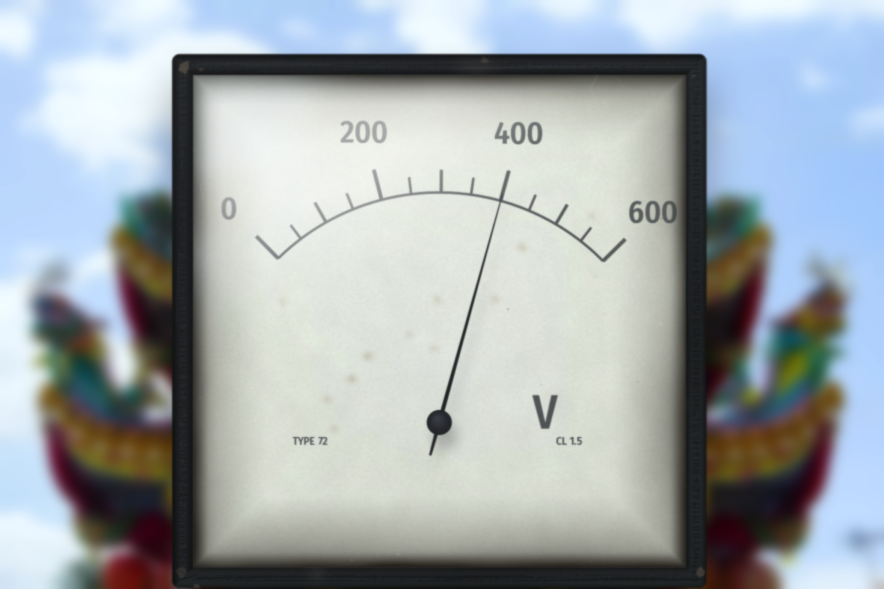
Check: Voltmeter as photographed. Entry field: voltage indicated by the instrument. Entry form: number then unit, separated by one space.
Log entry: 400 V
